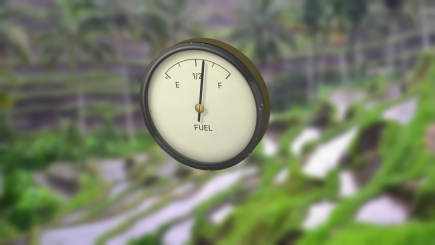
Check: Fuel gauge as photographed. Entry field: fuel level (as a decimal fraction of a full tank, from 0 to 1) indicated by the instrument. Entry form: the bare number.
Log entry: 0.625
